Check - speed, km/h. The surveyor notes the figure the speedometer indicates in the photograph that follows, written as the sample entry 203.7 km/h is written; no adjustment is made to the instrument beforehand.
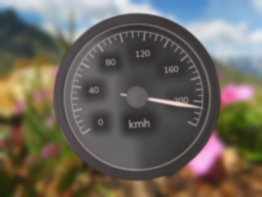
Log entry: 205 km/h
